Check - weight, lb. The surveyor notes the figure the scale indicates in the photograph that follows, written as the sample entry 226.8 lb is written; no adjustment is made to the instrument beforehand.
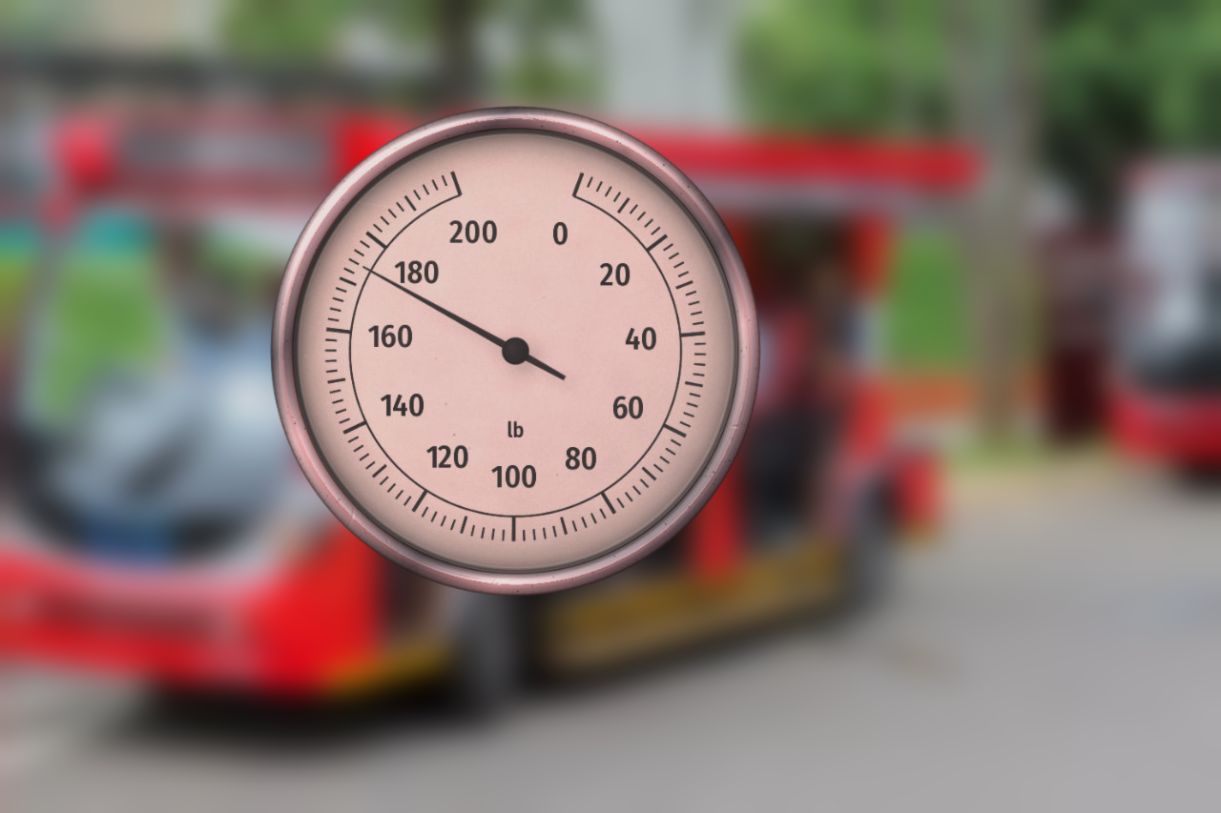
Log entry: 174 lb
